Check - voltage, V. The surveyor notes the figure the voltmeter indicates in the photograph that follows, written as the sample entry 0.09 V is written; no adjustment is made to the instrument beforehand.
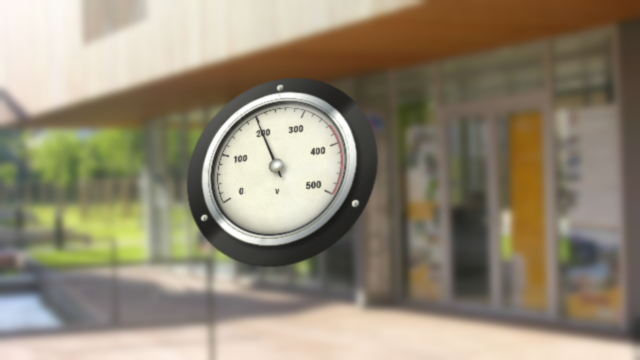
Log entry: 200 V
